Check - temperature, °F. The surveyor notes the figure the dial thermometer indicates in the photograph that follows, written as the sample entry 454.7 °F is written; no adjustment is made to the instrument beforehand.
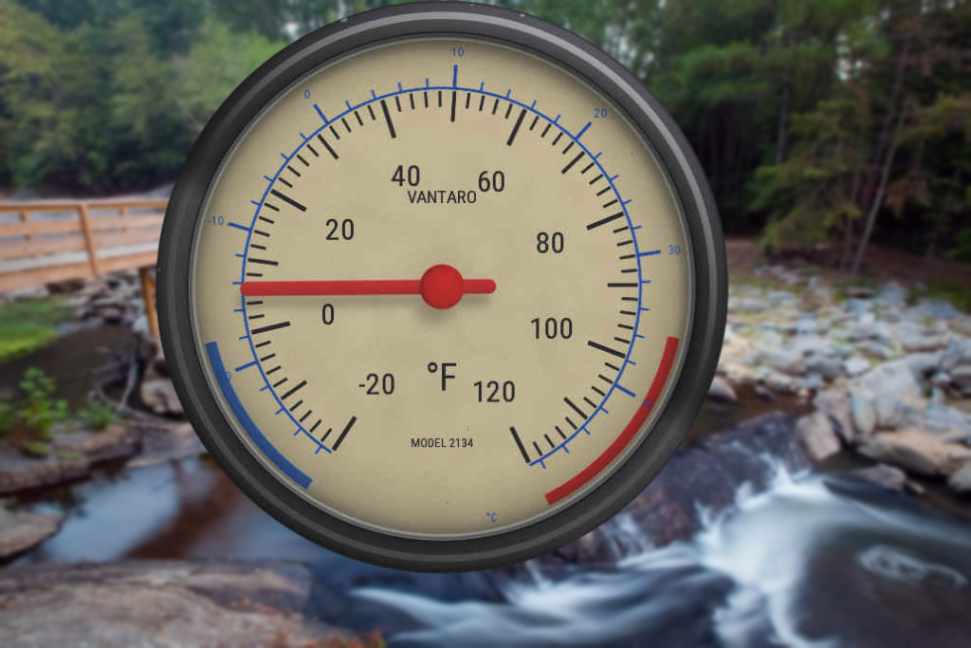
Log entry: 6 °F
